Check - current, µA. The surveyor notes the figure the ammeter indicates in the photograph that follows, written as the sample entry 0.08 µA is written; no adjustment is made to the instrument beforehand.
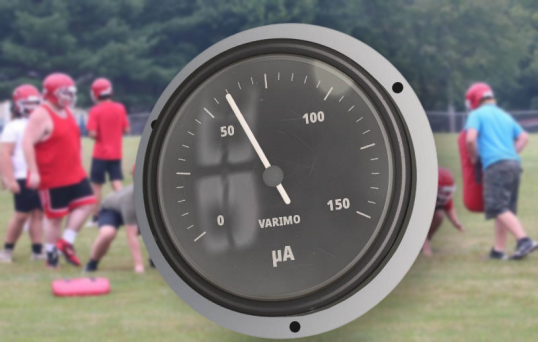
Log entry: 60 µA
